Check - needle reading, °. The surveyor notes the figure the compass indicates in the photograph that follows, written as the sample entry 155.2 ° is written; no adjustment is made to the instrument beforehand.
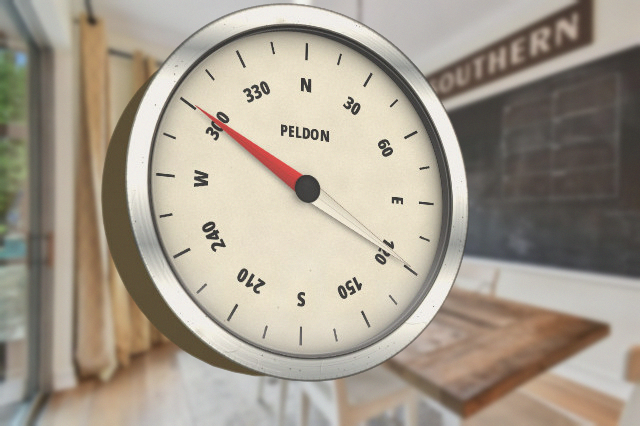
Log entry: 300 °
